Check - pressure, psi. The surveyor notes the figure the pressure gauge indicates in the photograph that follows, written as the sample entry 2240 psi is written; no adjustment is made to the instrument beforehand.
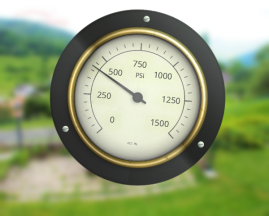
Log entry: 425 psi
